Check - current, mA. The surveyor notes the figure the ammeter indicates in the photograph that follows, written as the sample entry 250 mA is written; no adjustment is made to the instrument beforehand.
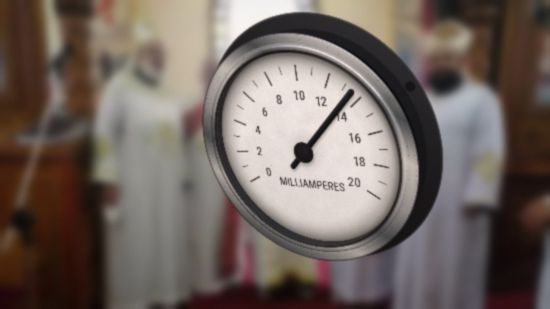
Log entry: 13.5 mA
